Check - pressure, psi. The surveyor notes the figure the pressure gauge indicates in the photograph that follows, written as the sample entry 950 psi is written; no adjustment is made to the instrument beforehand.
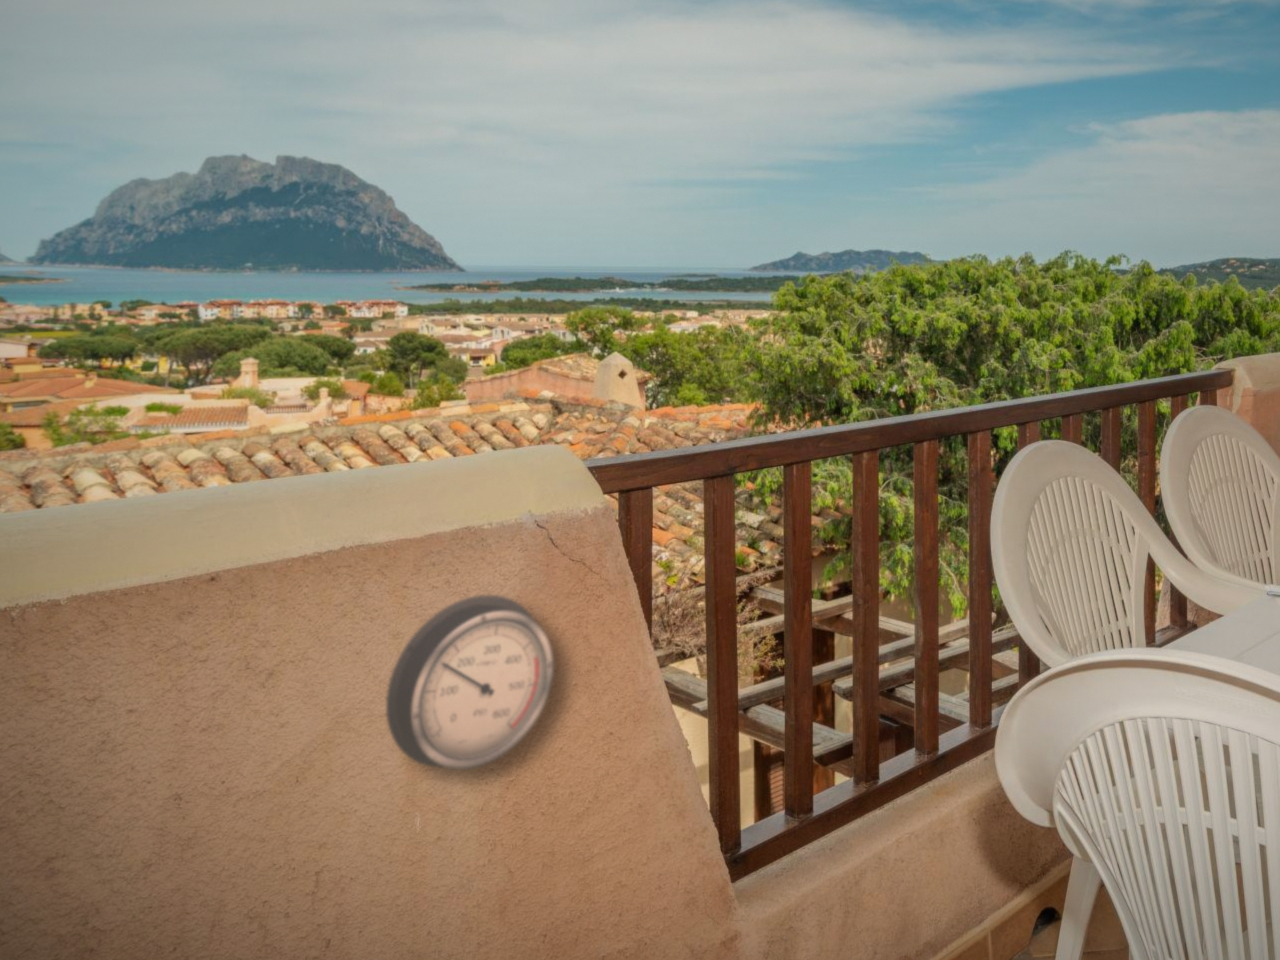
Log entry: 160 psi
